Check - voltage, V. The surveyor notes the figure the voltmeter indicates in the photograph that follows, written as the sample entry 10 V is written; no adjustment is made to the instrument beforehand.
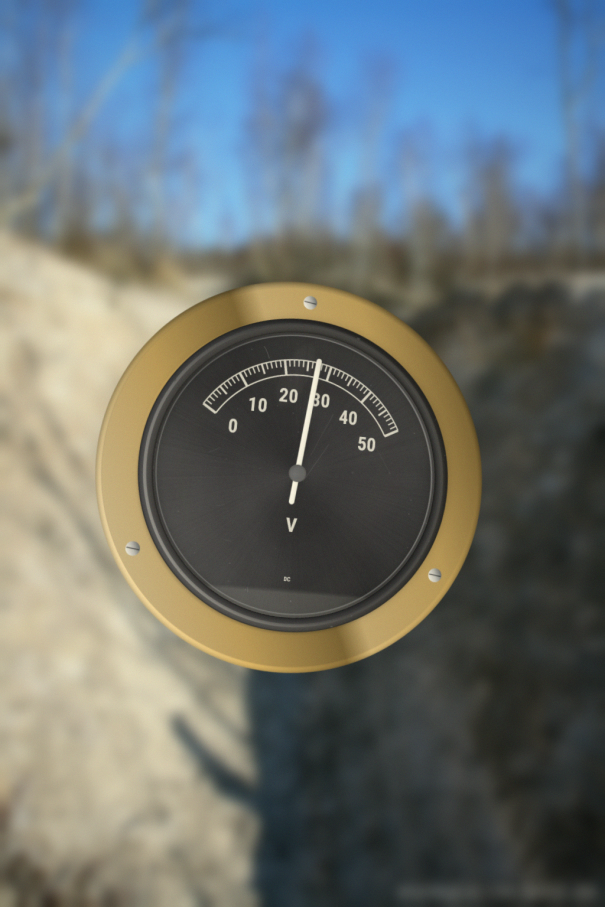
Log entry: 27 V
